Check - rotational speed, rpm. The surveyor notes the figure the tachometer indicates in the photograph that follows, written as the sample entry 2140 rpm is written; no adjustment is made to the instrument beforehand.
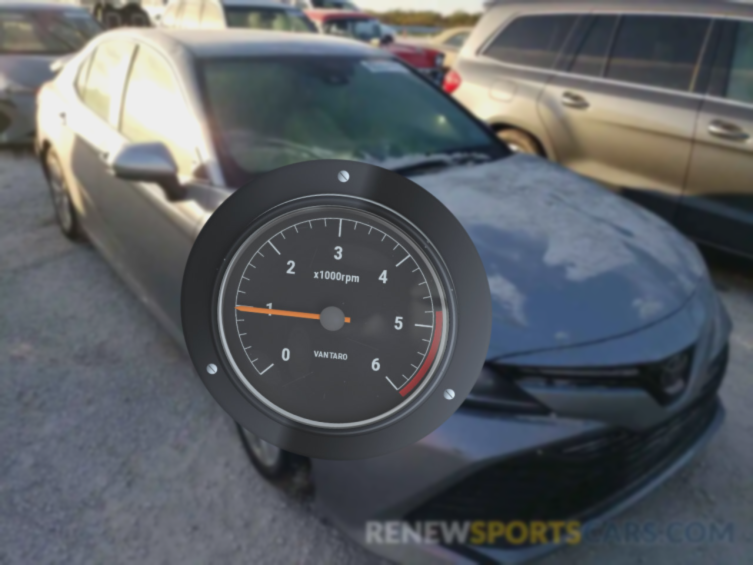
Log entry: 1000 rpm
